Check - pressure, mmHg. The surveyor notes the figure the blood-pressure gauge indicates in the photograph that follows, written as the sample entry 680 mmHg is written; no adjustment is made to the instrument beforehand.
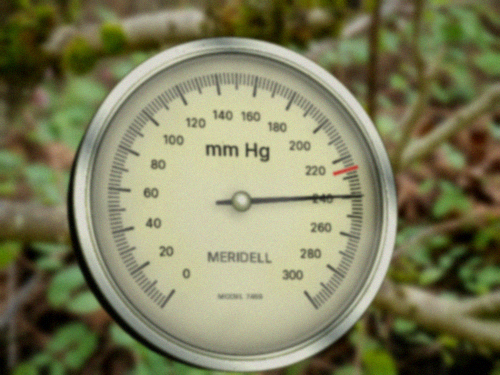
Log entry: 240 mmHg
